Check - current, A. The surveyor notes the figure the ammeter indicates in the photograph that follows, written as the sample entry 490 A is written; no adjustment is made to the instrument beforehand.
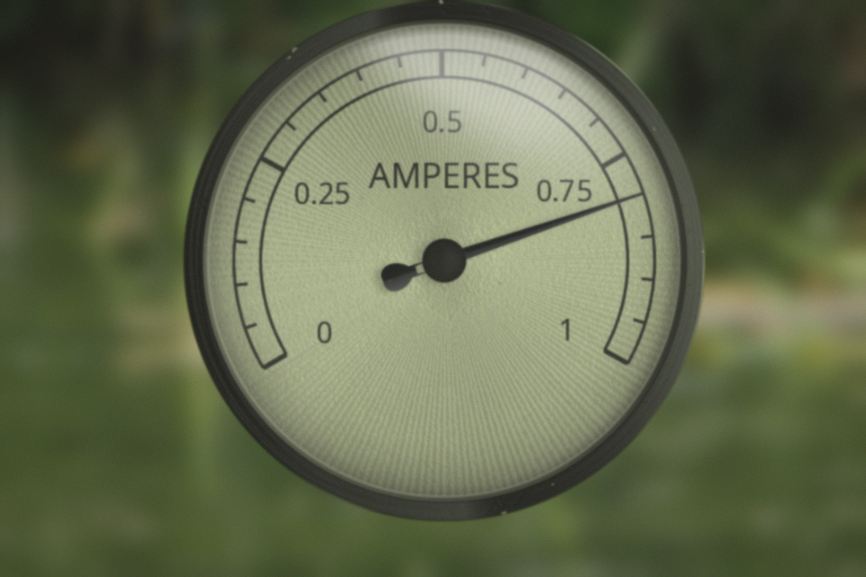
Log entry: 0.8 A
